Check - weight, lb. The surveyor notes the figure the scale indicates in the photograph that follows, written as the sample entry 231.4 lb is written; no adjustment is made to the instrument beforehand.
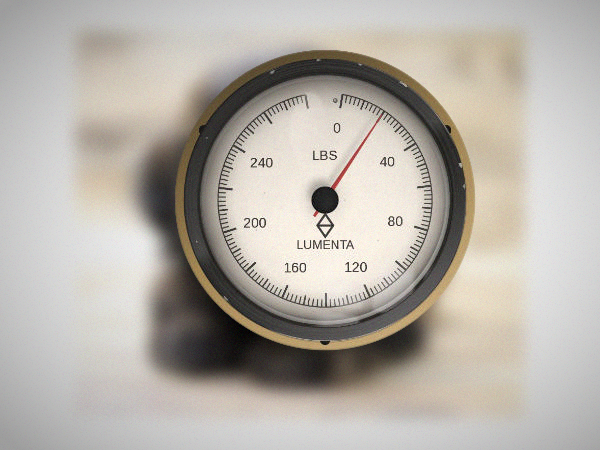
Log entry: 20 lb
